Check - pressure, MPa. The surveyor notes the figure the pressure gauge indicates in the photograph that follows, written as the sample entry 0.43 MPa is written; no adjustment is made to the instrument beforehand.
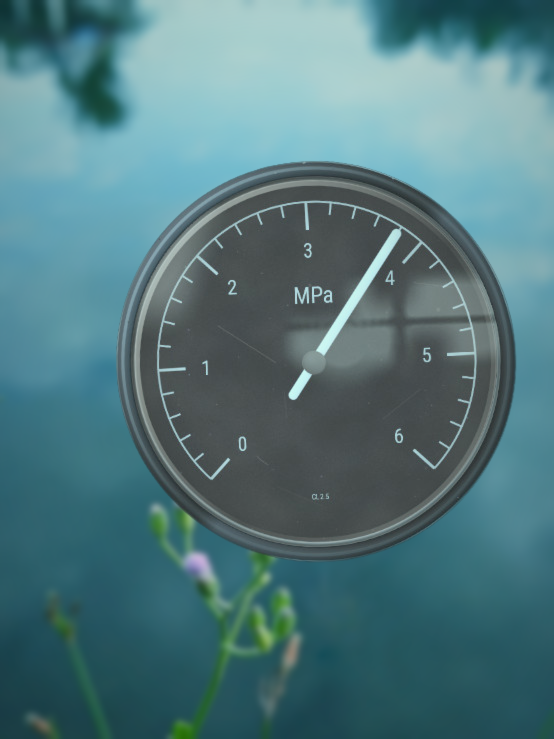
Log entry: 3.8 MPa
